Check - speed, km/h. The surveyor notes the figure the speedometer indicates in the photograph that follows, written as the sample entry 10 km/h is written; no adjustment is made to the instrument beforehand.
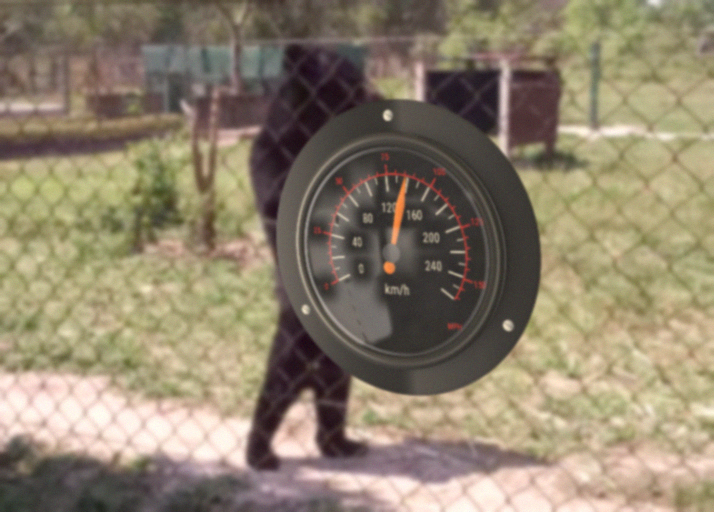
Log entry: 140 km/h
